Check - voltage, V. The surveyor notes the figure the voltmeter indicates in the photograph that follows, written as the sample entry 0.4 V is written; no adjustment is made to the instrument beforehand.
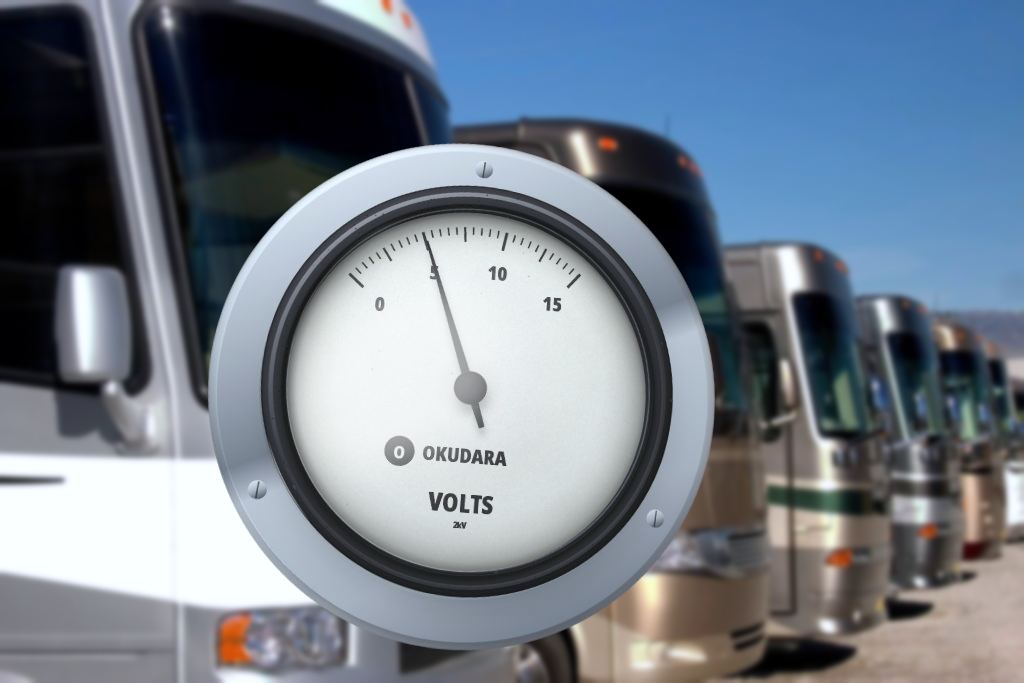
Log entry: 5 V
